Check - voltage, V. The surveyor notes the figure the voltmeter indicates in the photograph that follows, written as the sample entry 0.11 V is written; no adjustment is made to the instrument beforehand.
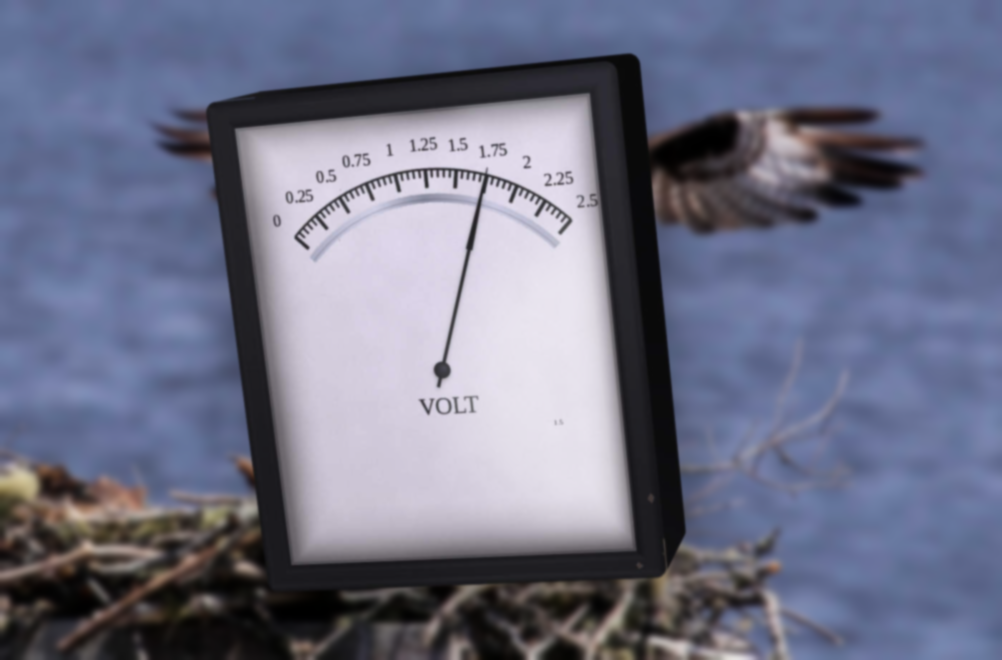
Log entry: 1.75 V
